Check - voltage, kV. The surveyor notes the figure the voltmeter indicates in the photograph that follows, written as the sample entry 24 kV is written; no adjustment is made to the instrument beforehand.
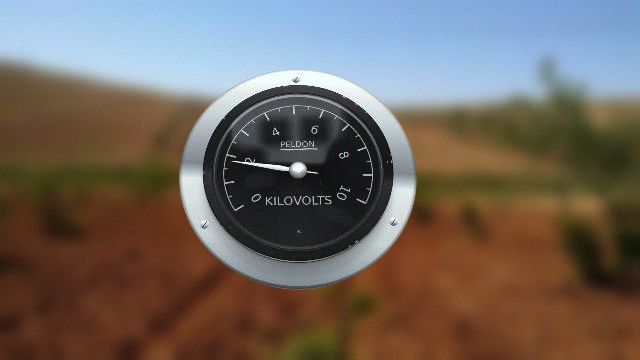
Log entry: 1.75 kV
